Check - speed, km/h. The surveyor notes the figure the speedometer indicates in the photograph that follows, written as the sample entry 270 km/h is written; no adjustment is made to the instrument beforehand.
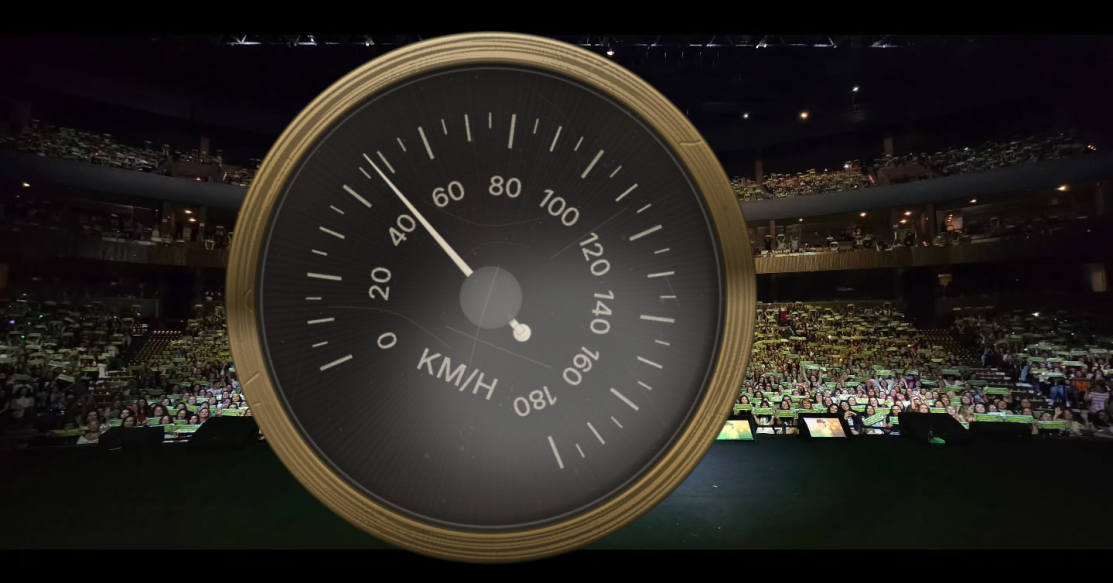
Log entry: 47.5 km/h
